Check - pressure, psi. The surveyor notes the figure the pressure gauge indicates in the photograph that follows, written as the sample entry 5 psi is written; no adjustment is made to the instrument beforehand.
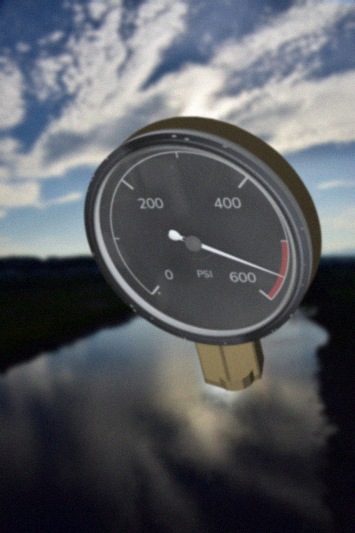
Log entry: 550 psi
